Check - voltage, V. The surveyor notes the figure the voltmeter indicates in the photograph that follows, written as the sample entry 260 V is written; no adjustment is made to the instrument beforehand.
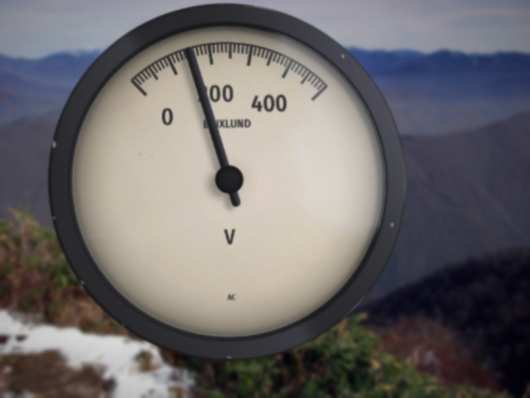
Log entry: 150 V
